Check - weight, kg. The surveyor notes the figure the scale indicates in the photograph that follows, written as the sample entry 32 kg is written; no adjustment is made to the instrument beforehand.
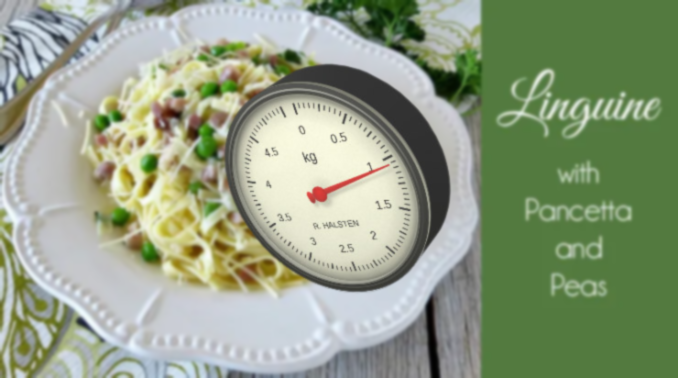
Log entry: 1.05 kg
